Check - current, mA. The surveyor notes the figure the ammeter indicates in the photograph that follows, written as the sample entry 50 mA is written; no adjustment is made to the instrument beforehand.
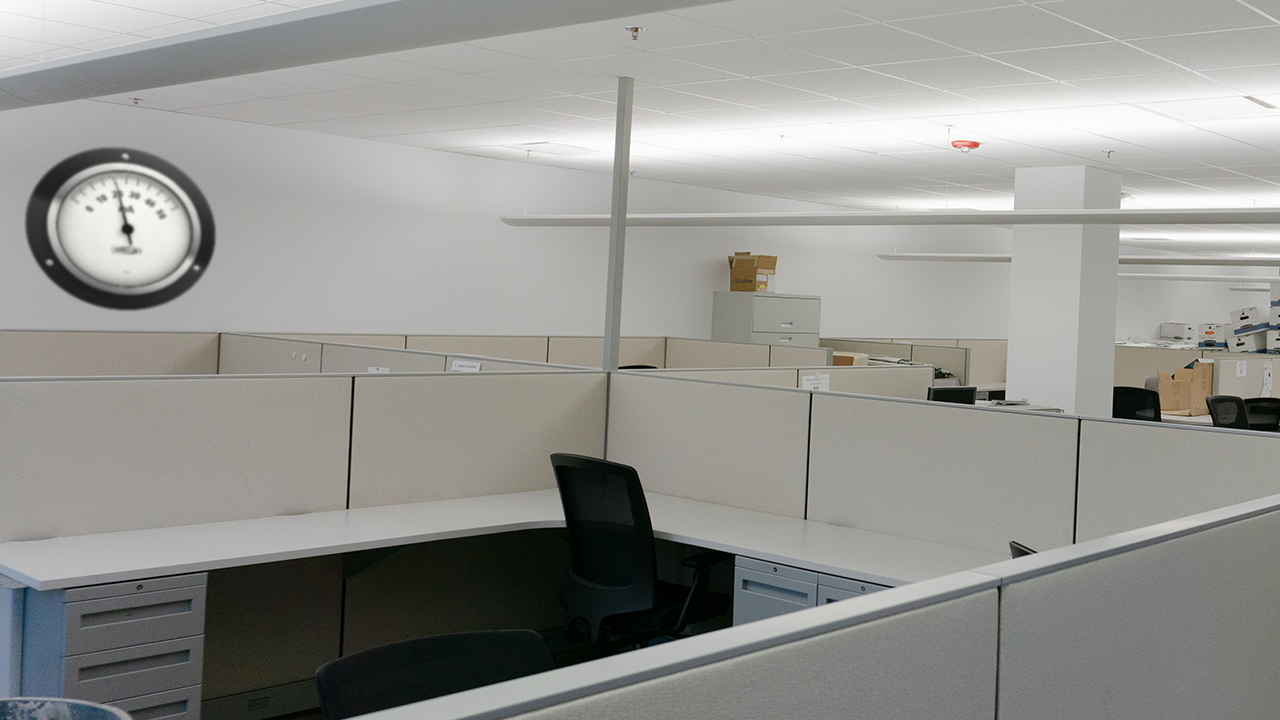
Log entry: 20 mA
